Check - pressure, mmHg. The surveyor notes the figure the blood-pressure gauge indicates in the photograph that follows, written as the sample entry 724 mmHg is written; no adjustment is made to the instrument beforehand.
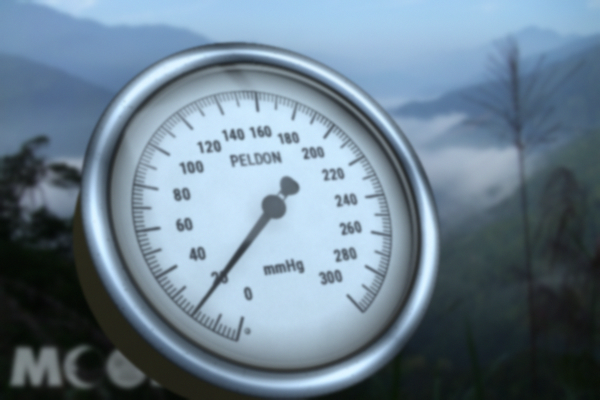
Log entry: 20 mmHg
